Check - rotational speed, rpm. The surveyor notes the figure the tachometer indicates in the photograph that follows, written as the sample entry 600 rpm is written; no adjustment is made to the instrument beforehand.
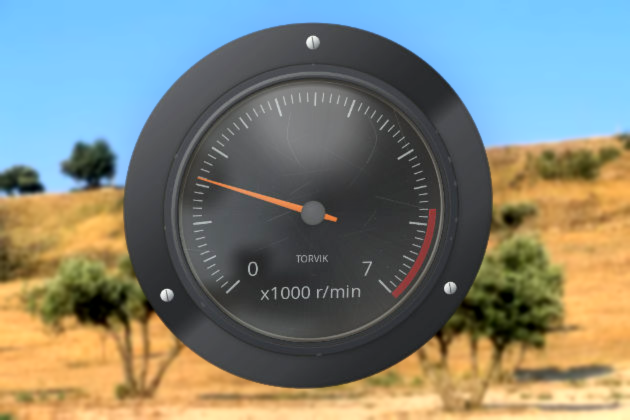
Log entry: 1600 rpm
